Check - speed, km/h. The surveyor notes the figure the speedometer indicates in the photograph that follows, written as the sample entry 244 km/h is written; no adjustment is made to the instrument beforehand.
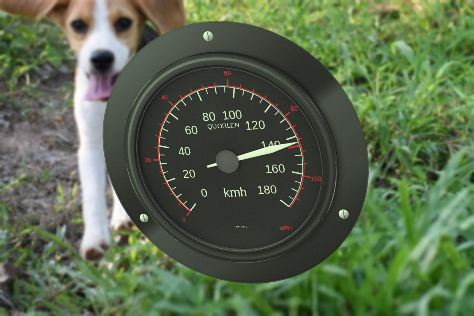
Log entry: 142.5 km/h
